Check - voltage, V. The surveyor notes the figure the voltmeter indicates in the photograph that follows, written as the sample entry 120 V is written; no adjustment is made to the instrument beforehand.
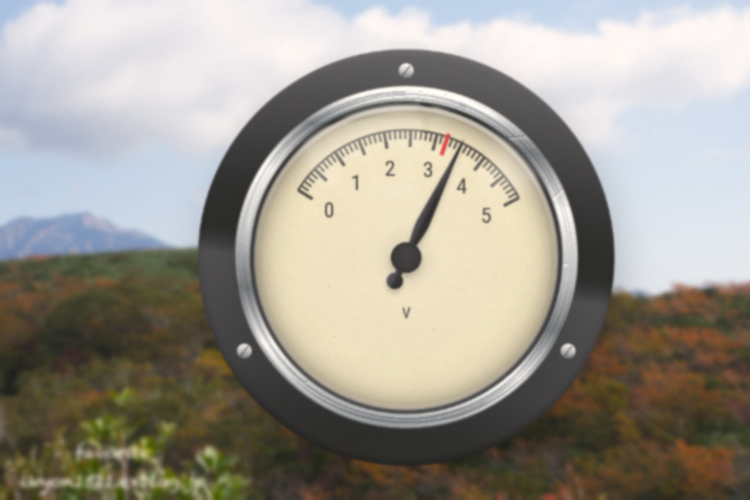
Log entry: 3.5 V
